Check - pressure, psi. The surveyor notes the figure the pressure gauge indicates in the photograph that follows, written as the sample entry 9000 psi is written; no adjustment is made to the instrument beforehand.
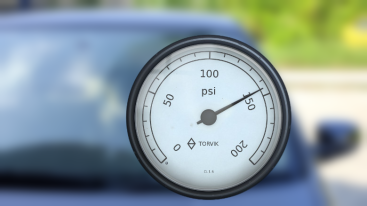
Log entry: 145 psi
